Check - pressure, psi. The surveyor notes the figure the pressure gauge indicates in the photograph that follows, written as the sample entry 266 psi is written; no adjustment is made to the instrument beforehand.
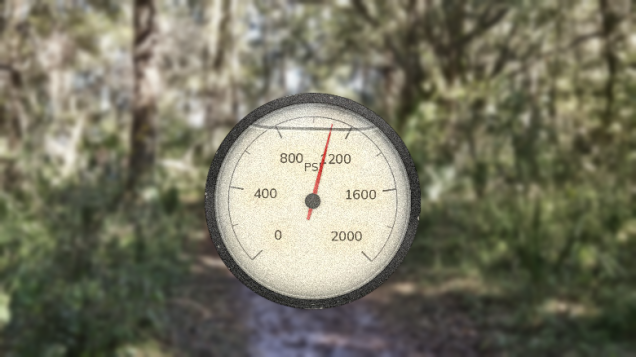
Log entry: 1100 psi
